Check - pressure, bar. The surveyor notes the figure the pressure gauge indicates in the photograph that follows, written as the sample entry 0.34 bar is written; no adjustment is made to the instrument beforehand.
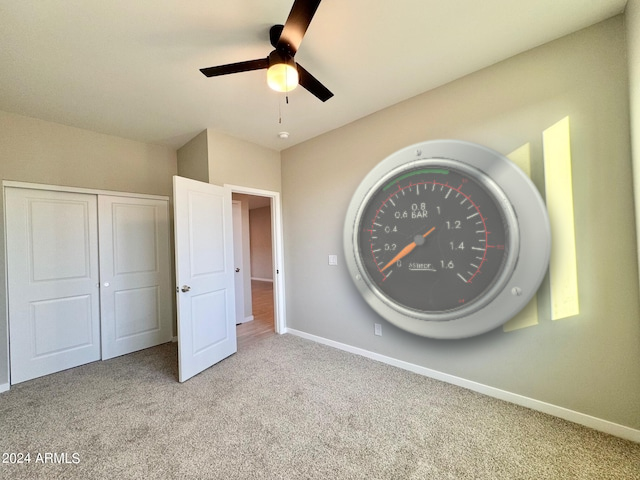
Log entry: 0.05 bar
